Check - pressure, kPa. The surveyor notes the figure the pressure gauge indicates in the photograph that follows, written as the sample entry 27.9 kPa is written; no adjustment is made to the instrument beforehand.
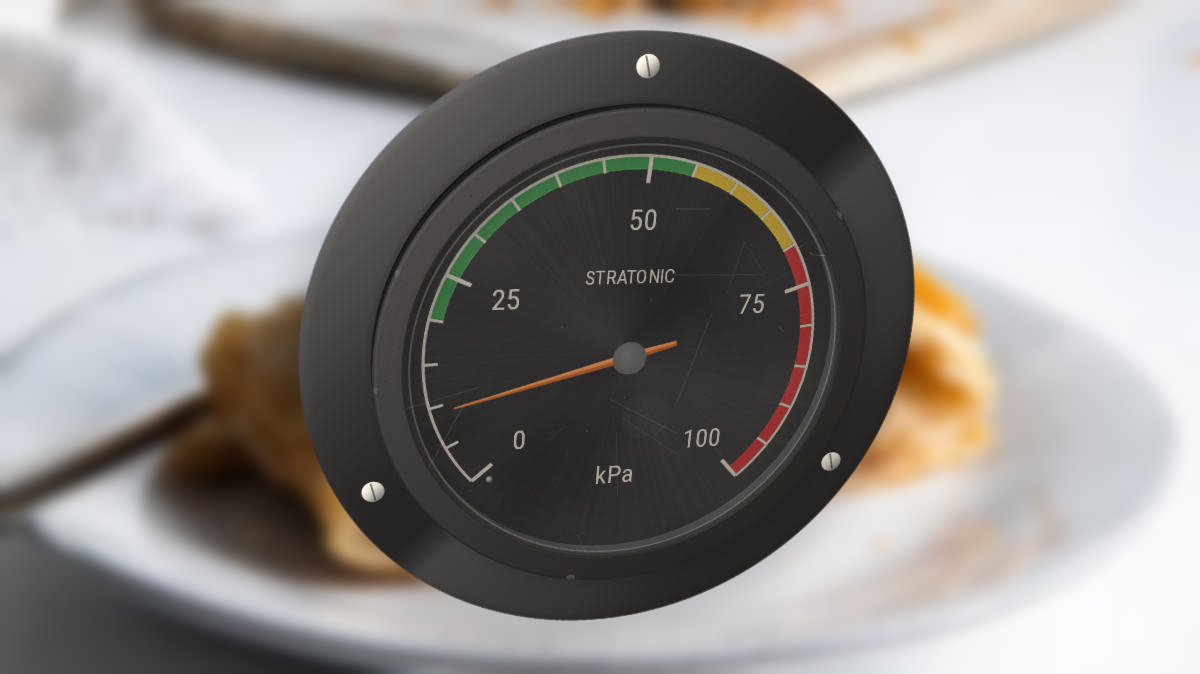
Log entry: 10 kPa
